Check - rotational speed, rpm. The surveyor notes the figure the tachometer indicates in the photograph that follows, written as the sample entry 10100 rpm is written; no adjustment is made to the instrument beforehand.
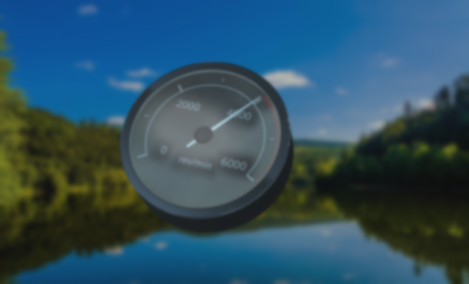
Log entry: 4000 rpm
